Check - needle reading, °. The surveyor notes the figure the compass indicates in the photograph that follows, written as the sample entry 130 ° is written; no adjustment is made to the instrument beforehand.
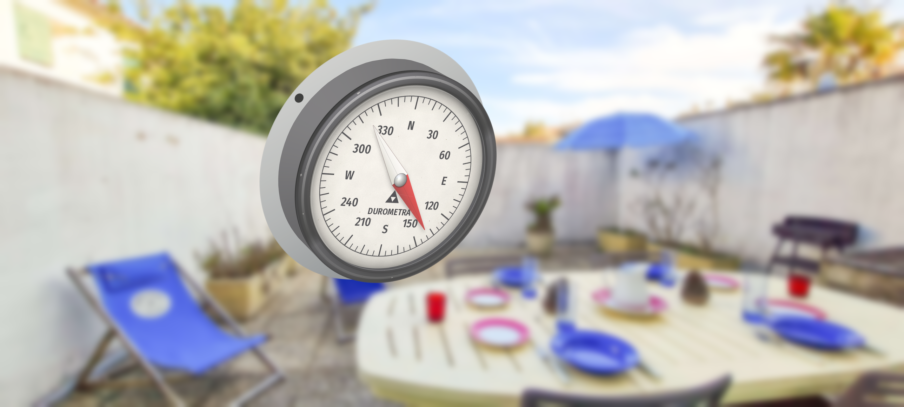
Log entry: 140 °
